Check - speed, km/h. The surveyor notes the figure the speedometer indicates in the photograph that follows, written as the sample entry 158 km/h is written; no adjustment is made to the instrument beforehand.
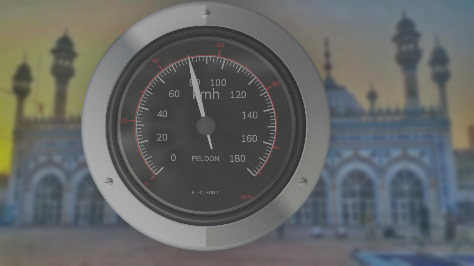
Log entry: 80 km/h
